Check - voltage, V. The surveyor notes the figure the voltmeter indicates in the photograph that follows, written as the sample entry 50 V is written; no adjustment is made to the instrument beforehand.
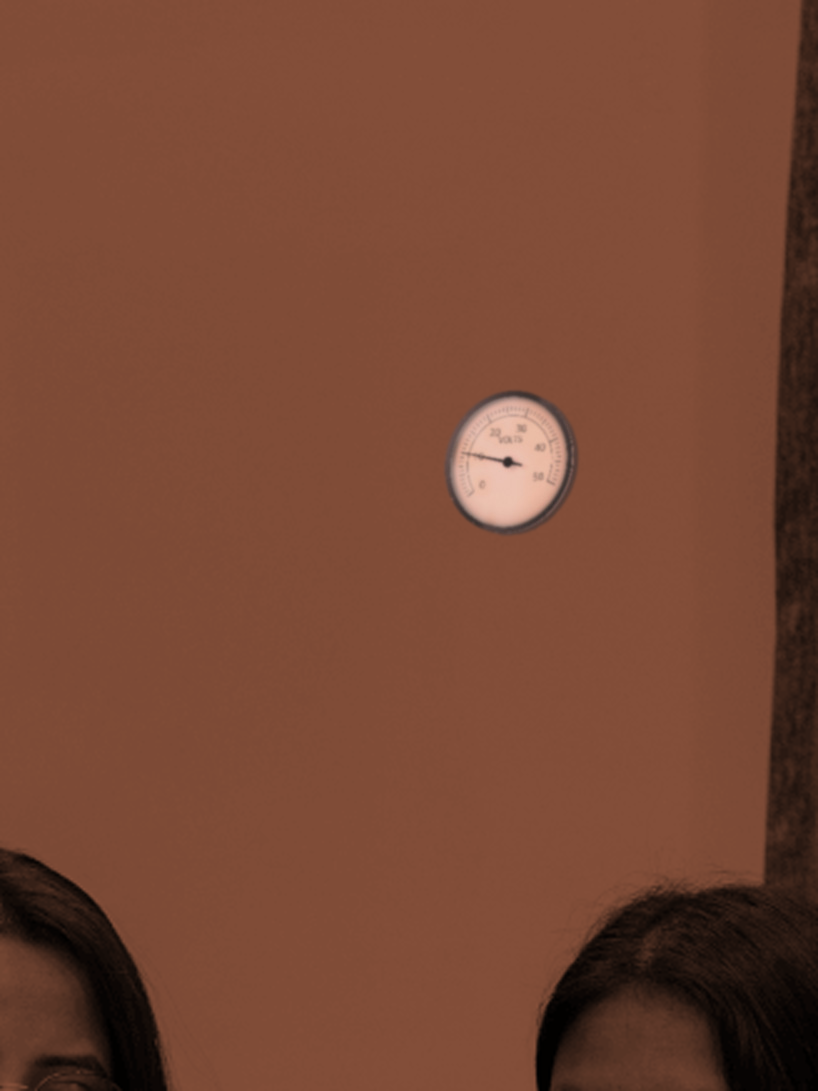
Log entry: 10 V
